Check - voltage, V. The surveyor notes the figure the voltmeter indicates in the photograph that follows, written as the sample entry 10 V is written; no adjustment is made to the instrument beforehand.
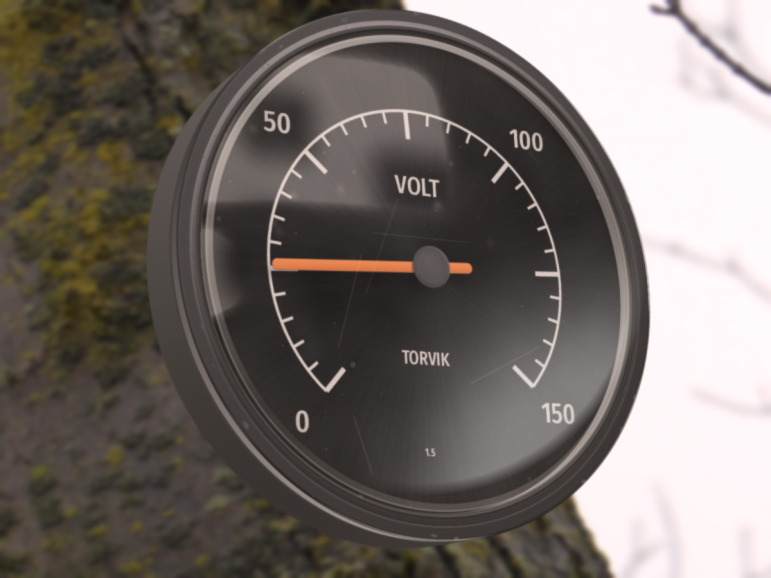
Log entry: 25 V
